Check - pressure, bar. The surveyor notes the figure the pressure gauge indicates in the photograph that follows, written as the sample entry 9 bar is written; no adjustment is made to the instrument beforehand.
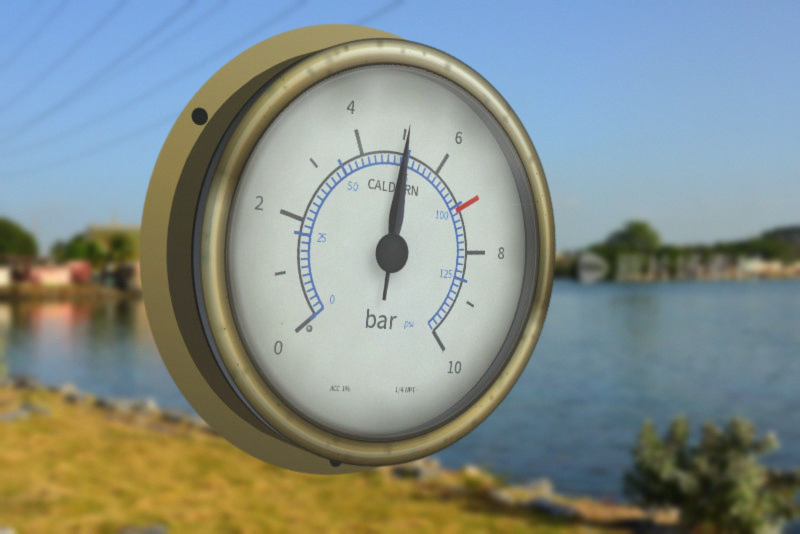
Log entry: 5 bar
